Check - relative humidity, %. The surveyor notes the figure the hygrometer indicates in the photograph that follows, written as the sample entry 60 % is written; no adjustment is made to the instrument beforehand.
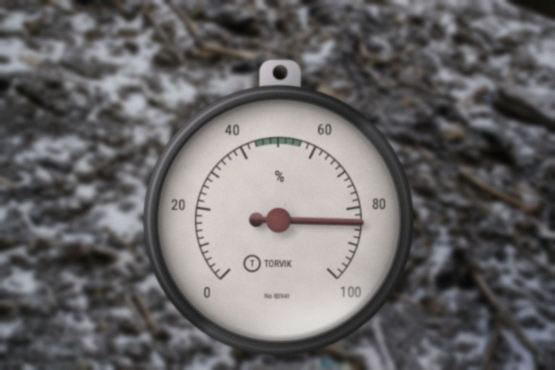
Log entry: 84 %
